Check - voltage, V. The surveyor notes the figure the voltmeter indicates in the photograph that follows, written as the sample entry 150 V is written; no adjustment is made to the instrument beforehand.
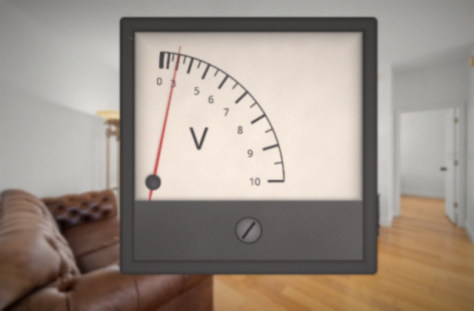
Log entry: 3 V
